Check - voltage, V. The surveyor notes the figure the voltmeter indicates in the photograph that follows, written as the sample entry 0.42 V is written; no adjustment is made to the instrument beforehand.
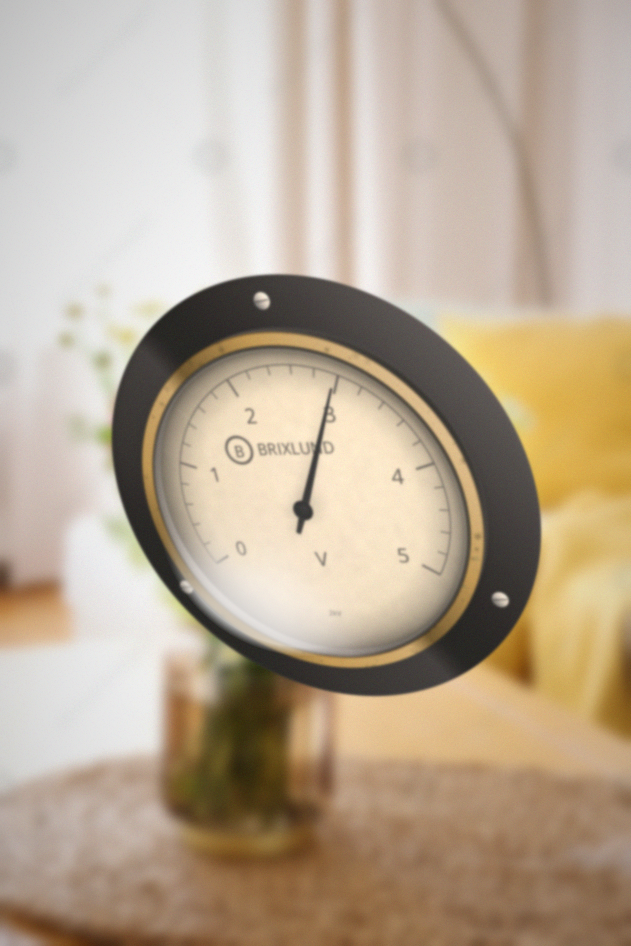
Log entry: 3 V
